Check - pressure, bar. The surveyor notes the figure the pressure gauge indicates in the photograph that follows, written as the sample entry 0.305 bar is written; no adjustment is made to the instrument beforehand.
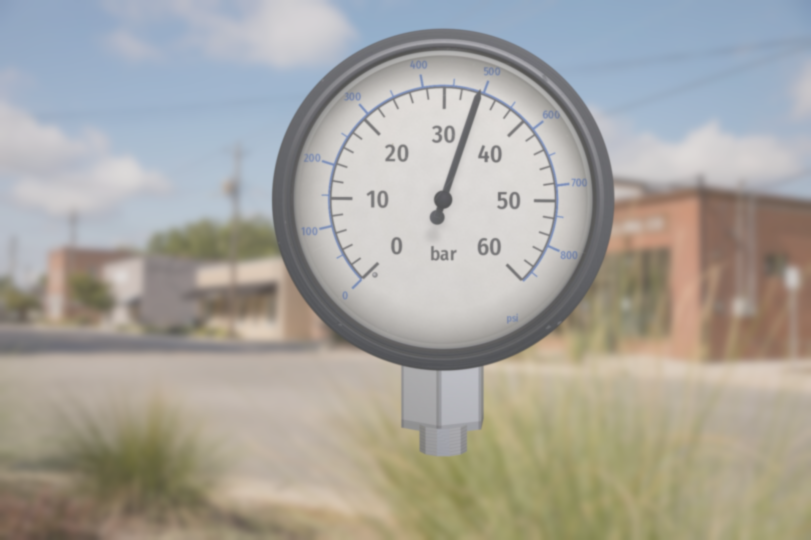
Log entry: 34 bar
